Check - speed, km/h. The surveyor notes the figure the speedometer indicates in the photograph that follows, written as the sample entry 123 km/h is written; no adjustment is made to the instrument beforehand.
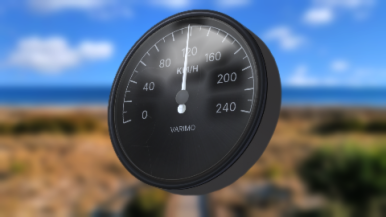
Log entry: 120 km/h
